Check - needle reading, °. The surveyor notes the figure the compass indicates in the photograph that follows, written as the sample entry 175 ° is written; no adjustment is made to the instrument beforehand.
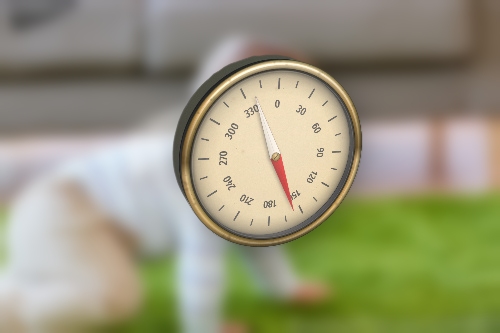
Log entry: 157.5 °
